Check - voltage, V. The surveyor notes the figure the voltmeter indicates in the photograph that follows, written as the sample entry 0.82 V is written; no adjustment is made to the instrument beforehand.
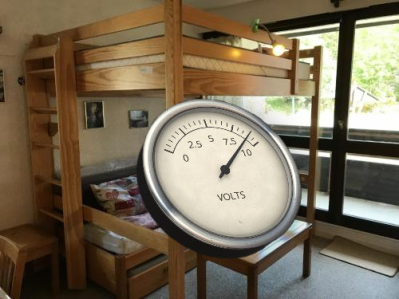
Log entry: 9 V
